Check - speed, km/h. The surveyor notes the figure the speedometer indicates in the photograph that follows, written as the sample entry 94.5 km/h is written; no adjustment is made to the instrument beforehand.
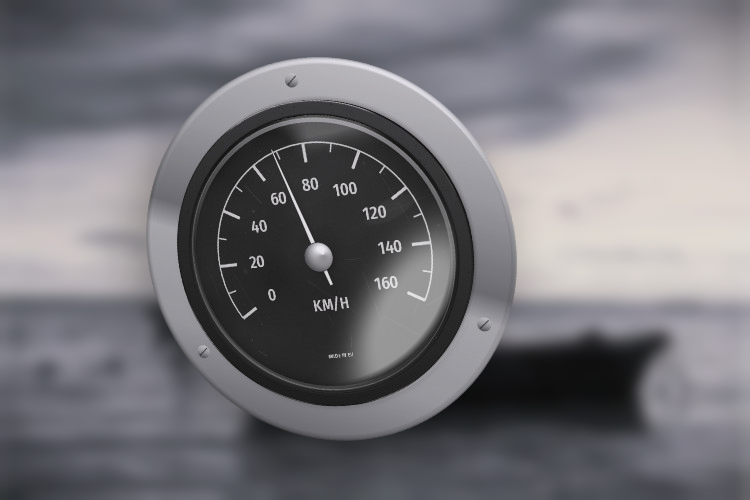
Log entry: 70 km/h
